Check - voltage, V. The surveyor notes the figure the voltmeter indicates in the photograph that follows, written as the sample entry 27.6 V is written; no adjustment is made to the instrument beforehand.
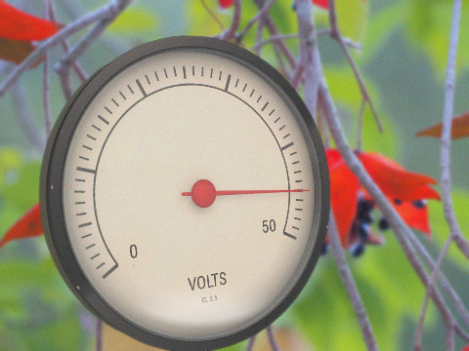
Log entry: 45 V
